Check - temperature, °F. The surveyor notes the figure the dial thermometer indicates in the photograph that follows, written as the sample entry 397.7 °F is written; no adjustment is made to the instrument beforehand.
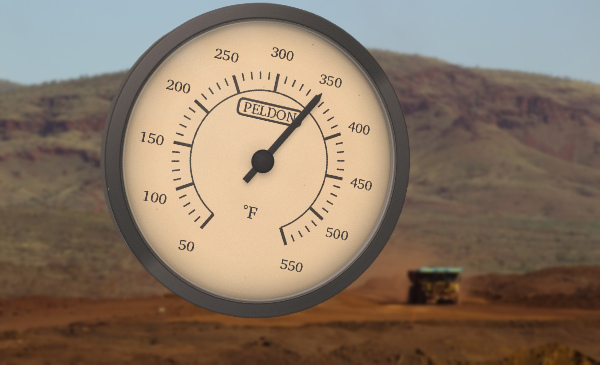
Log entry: 350 °F
